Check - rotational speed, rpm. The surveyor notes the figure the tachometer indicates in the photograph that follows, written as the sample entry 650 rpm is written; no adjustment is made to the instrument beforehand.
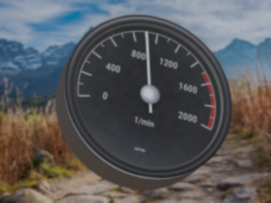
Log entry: 900 rpm
